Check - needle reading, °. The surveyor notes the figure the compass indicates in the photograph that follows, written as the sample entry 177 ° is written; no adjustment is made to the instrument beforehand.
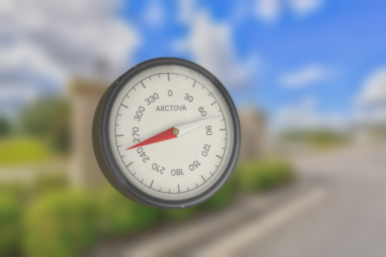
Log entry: 255 °
